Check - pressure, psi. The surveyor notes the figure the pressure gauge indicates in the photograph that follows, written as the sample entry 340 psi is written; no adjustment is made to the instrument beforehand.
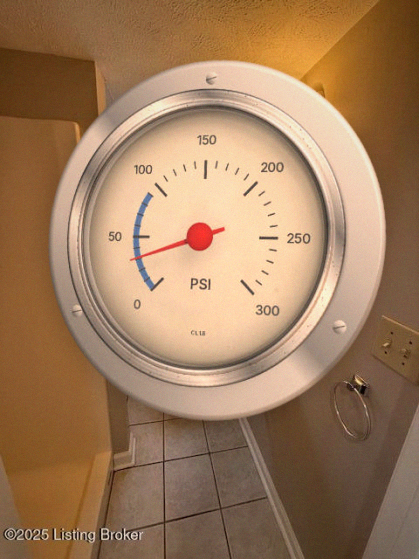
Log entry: 30 psi
